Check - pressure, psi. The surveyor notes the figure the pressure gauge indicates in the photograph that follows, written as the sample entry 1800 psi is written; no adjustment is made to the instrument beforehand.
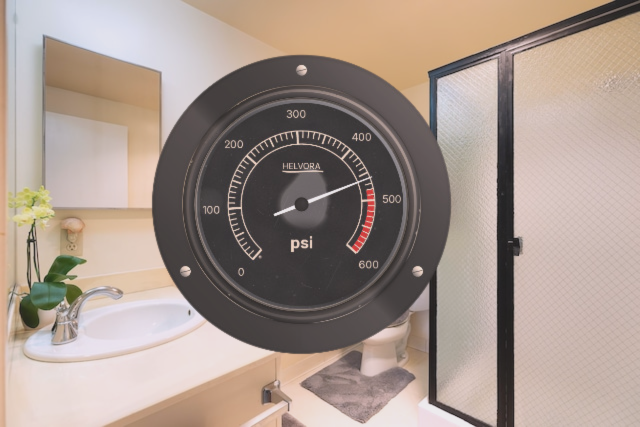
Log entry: 460 psi
